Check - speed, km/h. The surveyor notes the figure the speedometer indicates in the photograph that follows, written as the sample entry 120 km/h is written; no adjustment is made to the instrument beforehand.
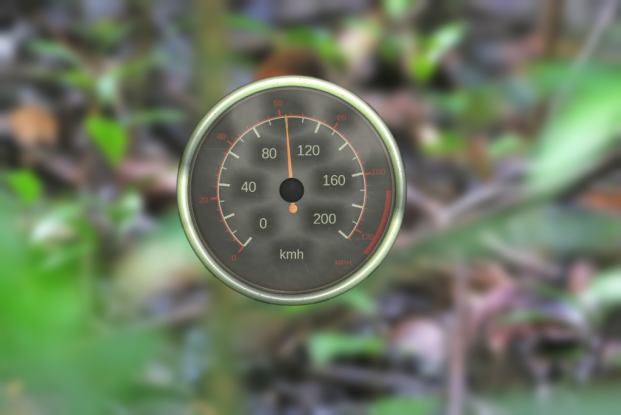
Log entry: 100 km/h
